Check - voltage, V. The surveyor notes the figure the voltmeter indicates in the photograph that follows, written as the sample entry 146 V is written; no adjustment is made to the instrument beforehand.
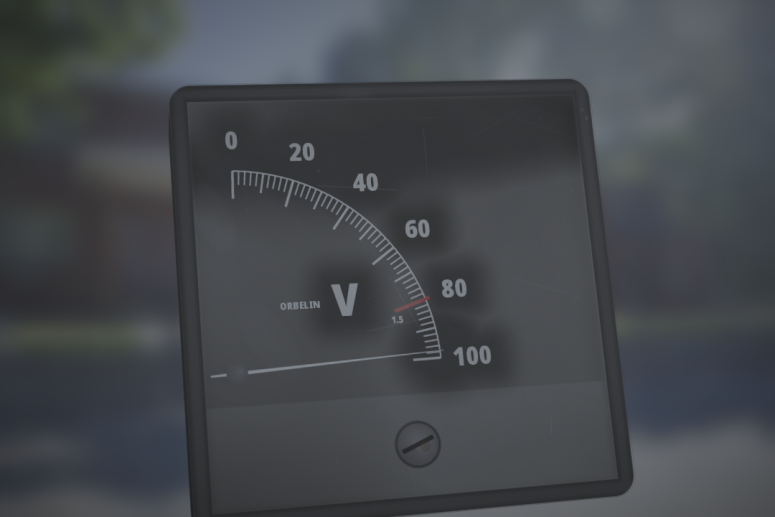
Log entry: 98 V
